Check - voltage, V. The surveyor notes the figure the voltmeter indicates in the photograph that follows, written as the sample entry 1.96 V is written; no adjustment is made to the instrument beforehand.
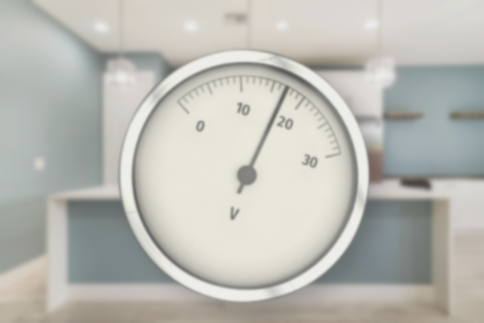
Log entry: 17 V
